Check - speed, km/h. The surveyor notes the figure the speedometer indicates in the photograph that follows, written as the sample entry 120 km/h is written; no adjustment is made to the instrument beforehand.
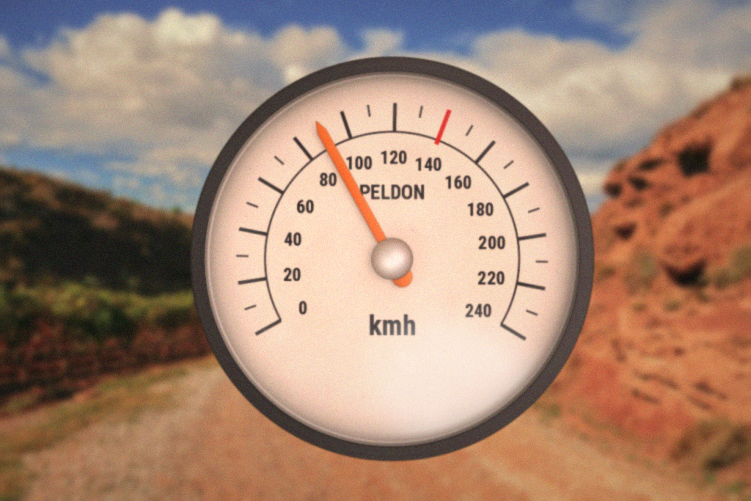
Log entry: 90 km/h
